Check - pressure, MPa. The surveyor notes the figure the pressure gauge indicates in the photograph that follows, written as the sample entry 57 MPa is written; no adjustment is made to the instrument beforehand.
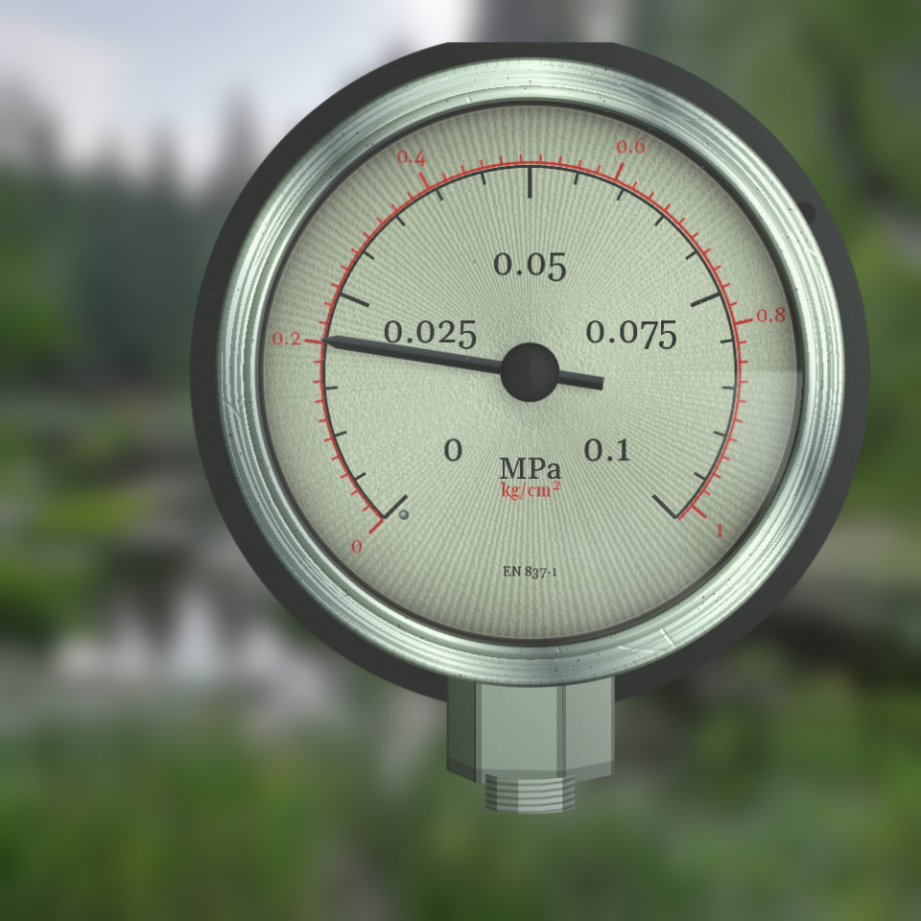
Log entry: 0.02 MPa
